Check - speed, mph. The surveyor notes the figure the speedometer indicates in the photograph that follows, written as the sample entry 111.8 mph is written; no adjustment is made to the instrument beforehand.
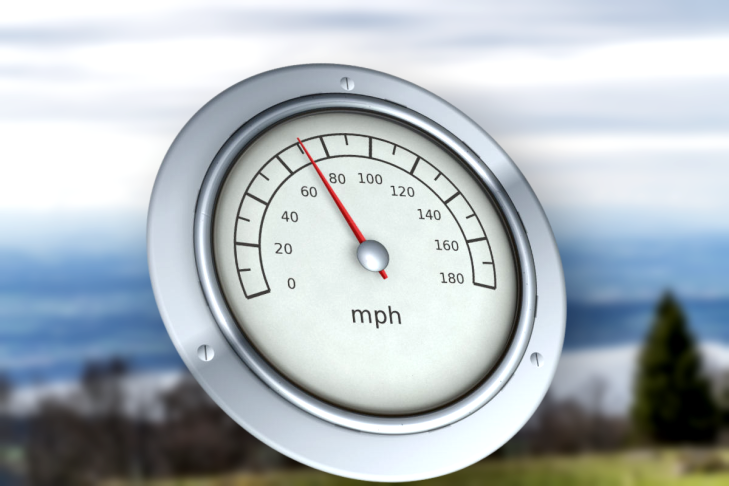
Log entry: 70 mph
